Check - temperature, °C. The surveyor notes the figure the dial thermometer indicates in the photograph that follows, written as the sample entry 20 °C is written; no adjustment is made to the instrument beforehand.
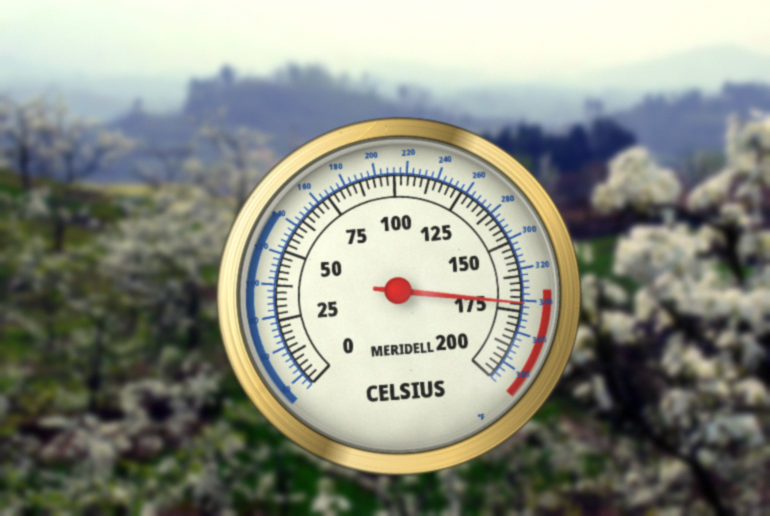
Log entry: 172.5 °C
